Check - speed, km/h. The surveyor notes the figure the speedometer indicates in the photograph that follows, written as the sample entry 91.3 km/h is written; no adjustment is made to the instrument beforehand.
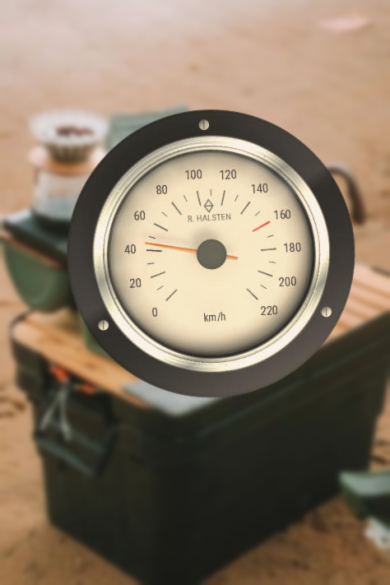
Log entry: 45 km/h
